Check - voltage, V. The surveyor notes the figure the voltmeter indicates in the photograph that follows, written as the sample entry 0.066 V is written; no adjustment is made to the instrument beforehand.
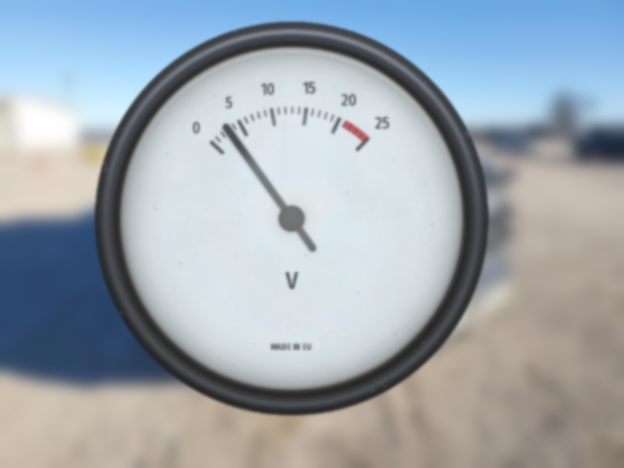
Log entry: 3 V
